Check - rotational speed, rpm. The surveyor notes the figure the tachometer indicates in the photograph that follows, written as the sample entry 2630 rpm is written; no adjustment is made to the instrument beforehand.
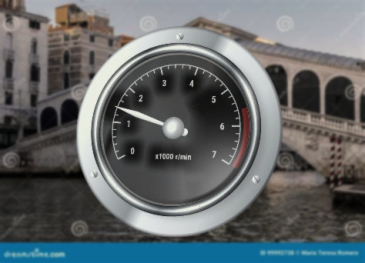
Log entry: 1400 rpm
